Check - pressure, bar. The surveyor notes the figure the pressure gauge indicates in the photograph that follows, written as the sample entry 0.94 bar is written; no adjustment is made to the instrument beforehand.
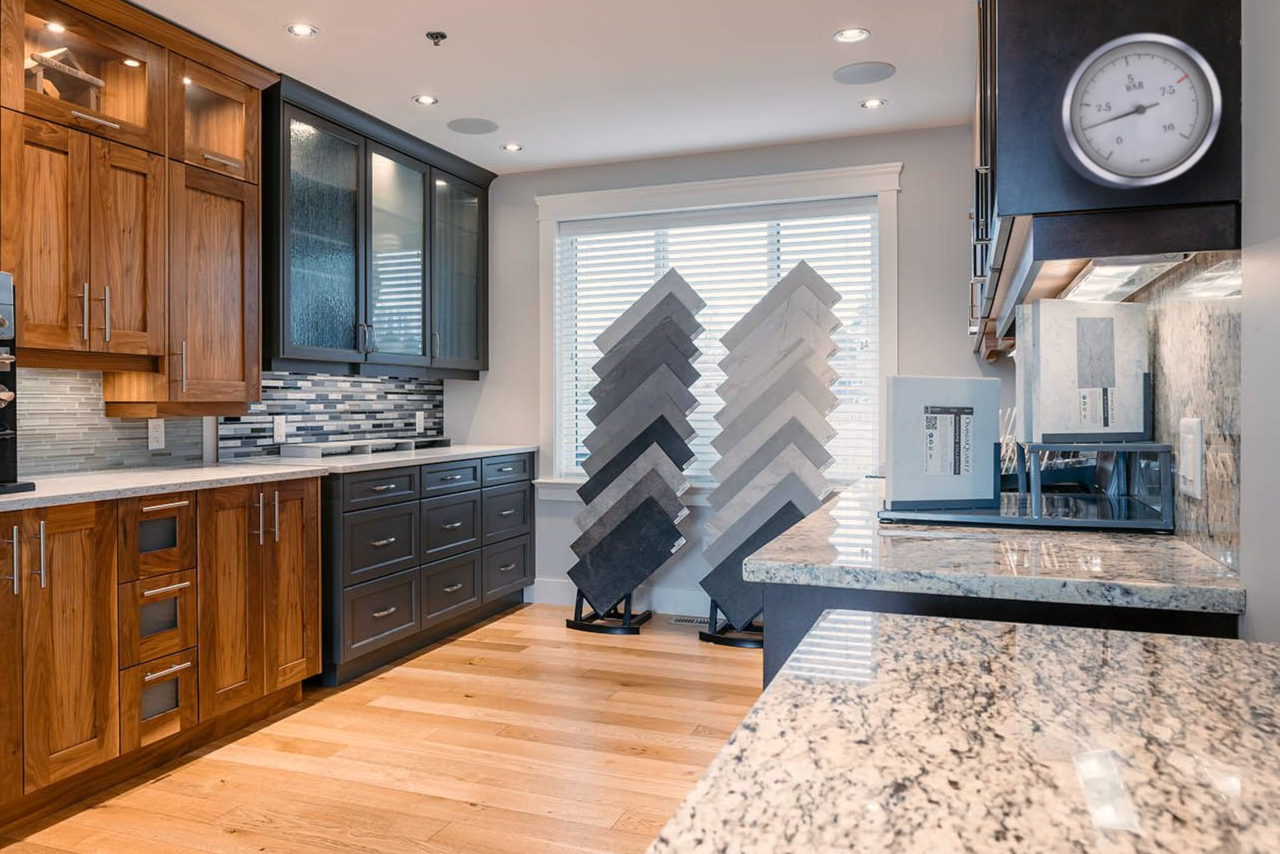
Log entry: 1.5 bar
